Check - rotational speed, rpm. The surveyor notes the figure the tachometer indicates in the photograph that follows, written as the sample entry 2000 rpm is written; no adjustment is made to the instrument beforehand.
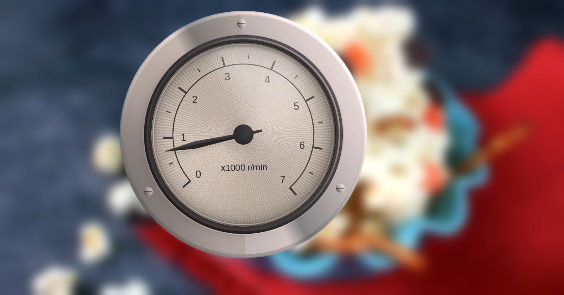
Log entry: 750 rpm
